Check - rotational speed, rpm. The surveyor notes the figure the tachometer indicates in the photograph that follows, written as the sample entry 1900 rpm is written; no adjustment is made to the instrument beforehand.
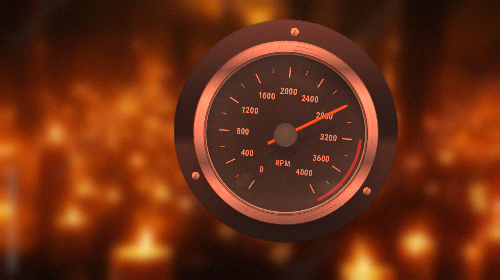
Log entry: 2800 rpm
